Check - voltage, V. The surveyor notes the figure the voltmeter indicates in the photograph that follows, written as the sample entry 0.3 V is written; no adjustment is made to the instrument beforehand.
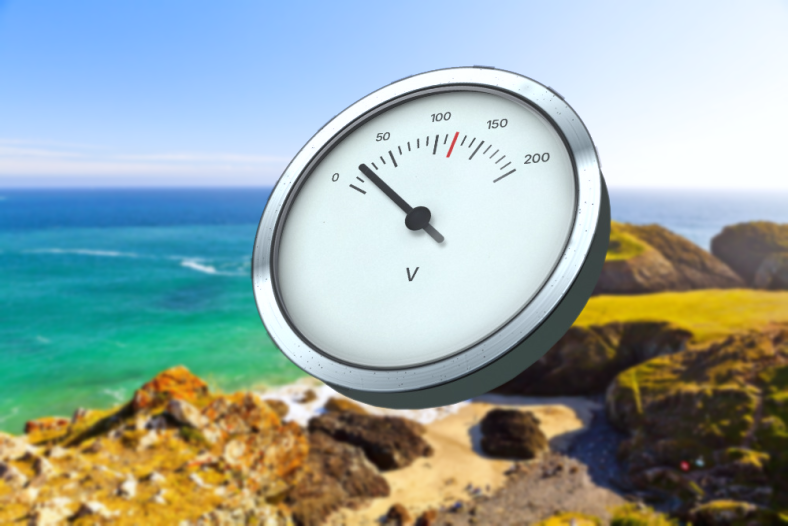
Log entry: 20 V
